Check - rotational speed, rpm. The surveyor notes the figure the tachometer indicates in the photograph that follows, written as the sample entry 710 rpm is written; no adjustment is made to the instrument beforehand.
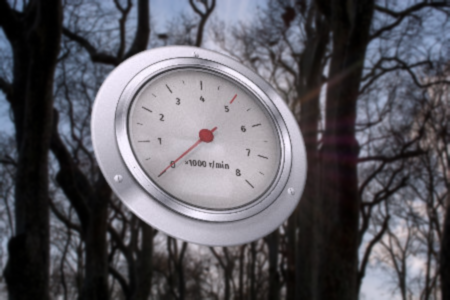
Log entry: 0 rpm
